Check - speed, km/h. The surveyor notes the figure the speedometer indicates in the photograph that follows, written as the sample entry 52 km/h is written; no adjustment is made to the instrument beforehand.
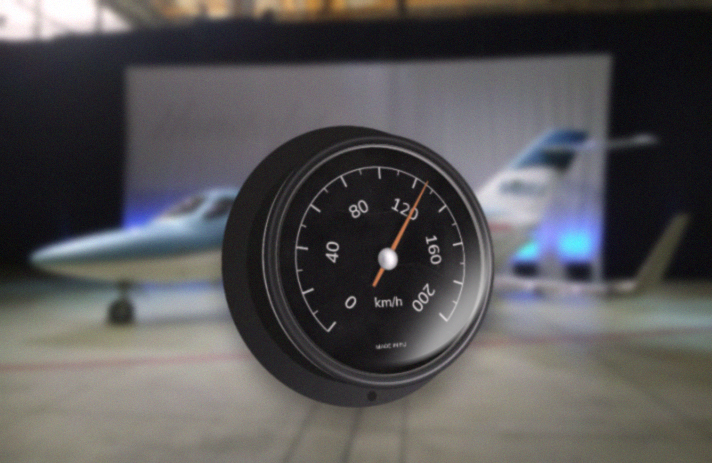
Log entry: 125 km/h
